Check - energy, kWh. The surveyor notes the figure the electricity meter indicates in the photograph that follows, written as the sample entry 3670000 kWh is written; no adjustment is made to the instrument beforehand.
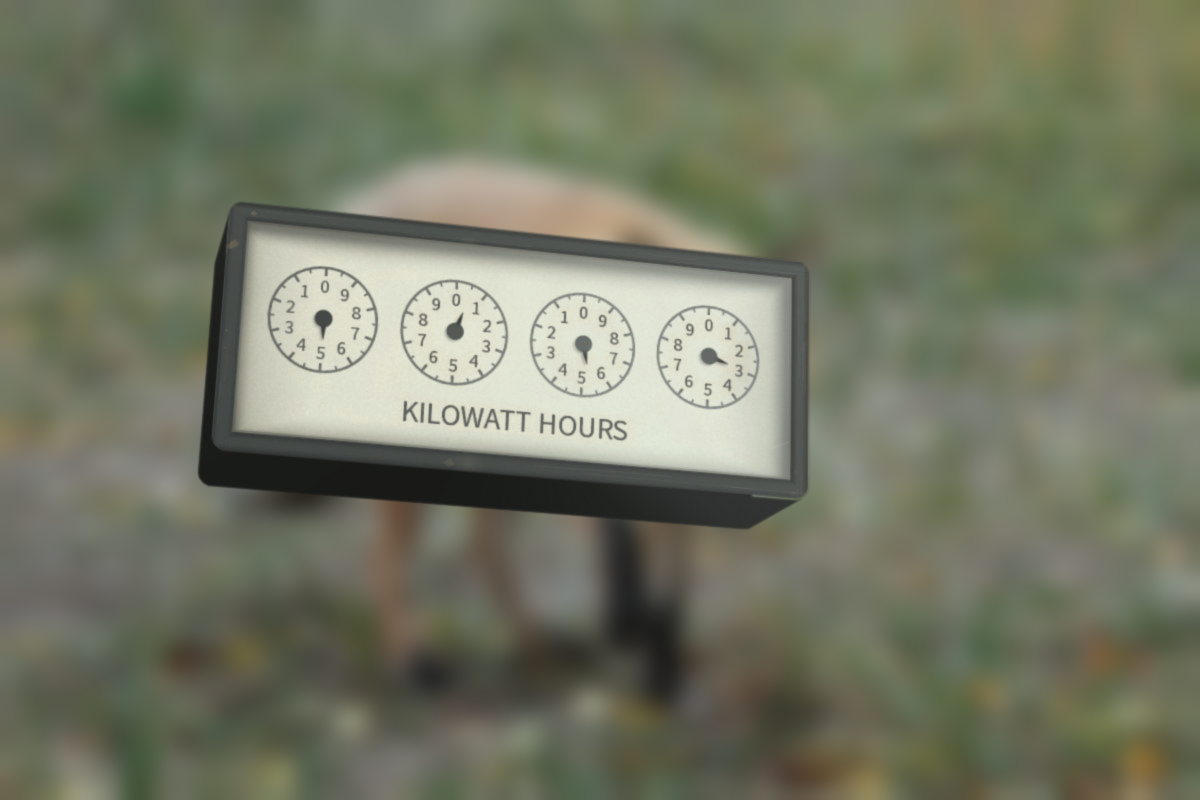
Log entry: 5053 kWh
